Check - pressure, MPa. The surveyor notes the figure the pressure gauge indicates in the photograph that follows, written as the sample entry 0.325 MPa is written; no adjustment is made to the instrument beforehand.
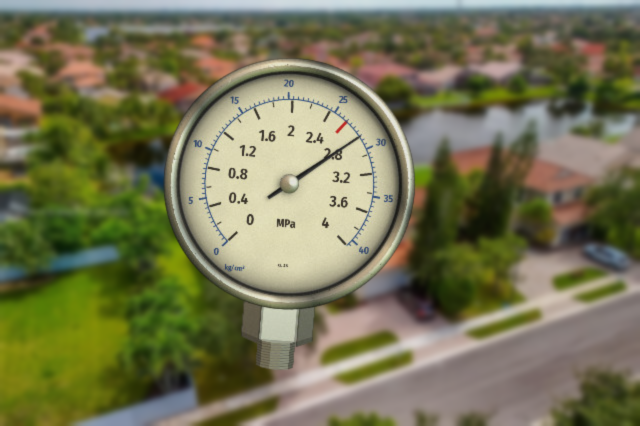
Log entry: 2.8 MPa
